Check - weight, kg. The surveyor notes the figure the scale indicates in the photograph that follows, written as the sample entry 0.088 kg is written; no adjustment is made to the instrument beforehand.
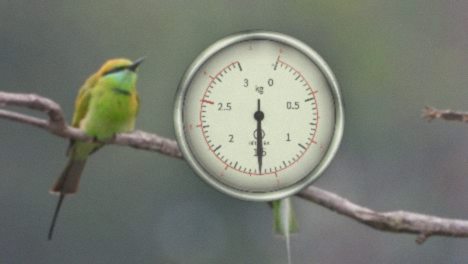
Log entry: 1.5 kg
